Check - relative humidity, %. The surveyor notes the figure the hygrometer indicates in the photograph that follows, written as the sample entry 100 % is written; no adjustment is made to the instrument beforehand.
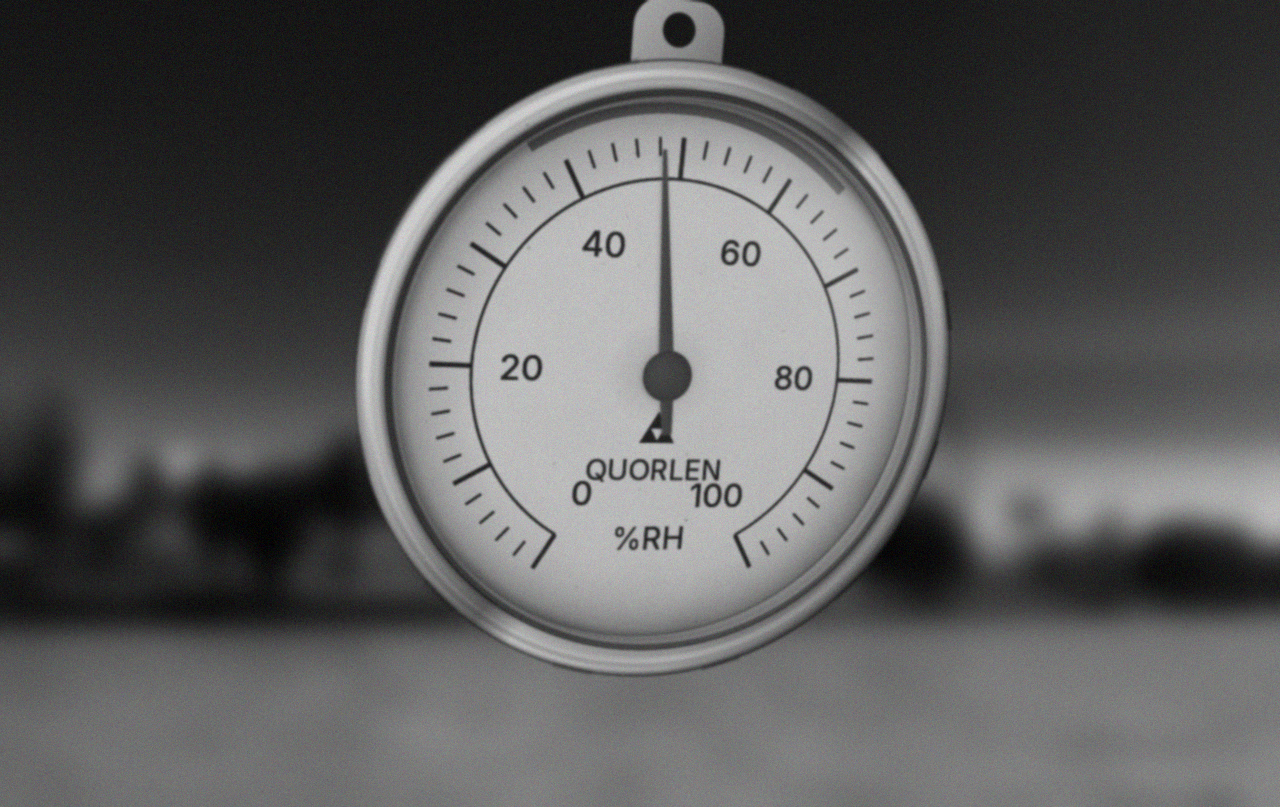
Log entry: 48 %
